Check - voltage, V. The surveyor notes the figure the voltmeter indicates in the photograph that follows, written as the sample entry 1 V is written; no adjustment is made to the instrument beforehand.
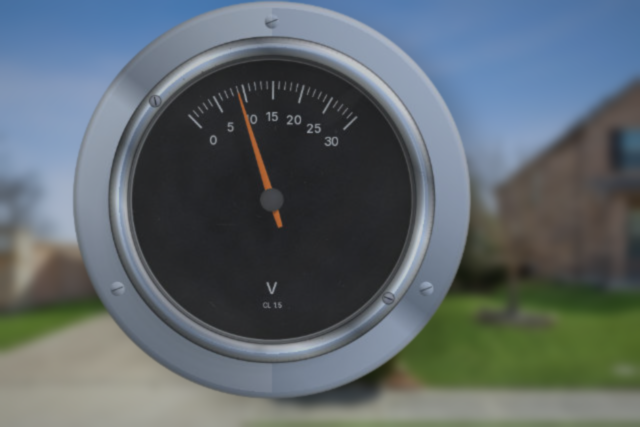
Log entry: 9 V
